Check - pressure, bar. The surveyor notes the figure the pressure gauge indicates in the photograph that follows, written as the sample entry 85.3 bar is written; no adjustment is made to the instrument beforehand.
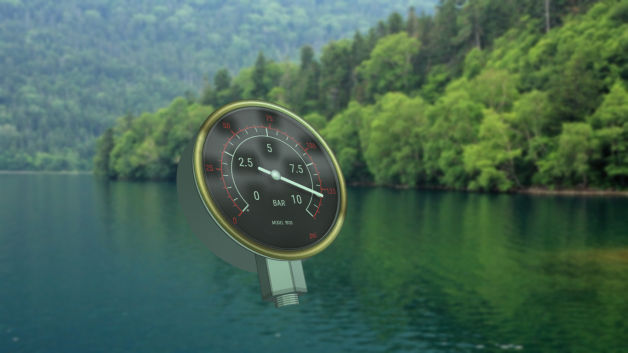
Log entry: 9 bar
